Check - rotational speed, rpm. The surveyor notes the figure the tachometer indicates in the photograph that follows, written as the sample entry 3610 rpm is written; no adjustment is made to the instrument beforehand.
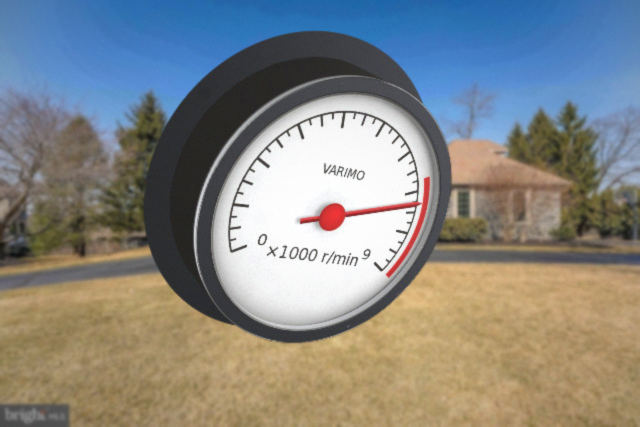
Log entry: 7250 rpm
